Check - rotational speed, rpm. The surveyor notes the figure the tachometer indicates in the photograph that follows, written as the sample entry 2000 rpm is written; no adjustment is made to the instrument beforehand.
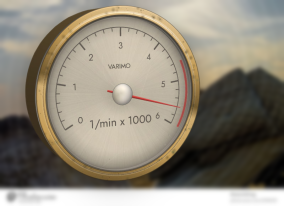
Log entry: 5600 rpm
